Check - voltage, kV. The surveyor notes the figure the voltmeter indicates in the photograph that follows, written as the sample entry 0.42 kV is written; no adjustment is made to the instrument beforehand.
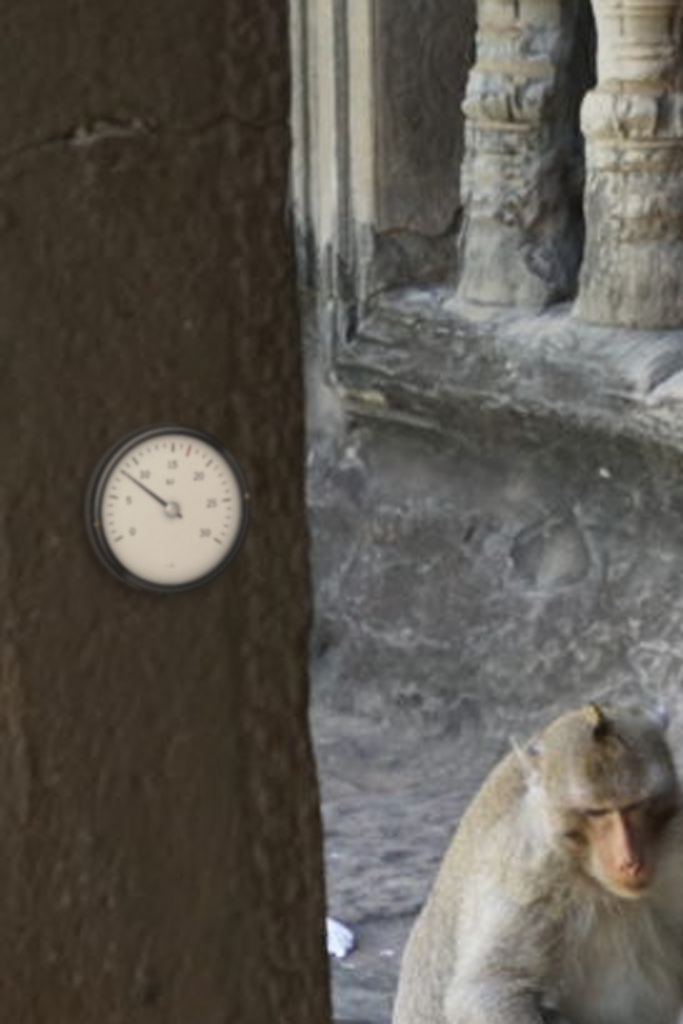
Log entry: 8 kV
